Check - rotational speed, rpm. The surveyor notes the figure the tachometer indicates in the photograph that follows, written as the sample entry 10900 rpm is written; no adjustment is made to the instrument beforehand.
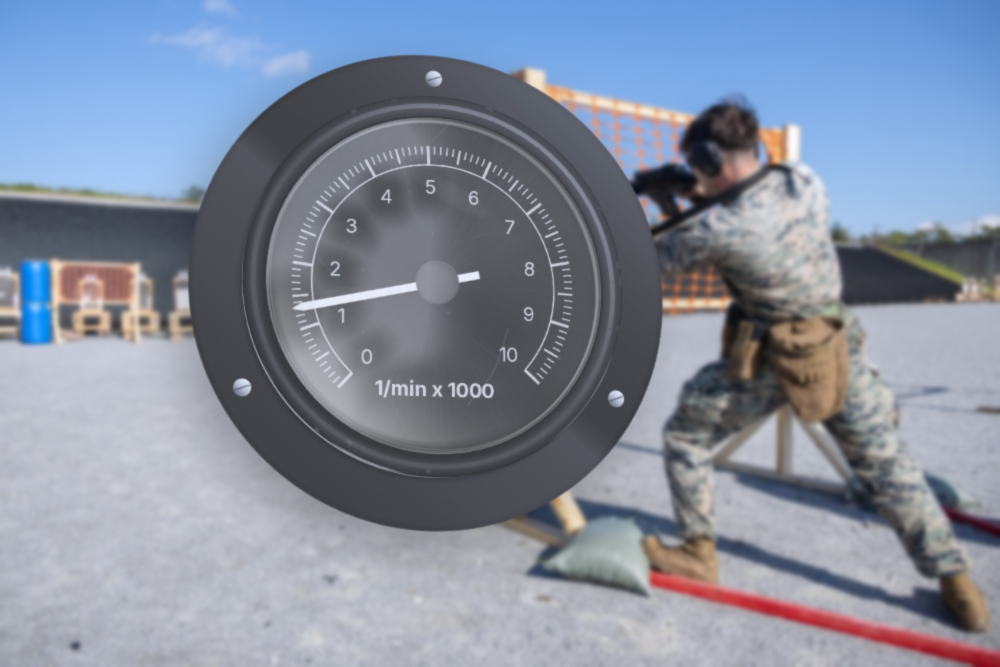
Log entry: 1300 rpm
